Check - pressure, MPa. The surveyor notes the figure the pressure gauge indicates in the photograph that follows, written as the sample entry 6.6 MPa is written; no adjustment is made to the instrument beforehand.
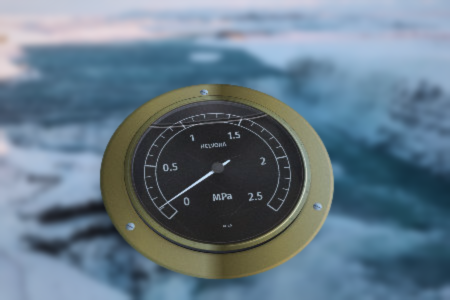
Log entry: 0.1 MPa
